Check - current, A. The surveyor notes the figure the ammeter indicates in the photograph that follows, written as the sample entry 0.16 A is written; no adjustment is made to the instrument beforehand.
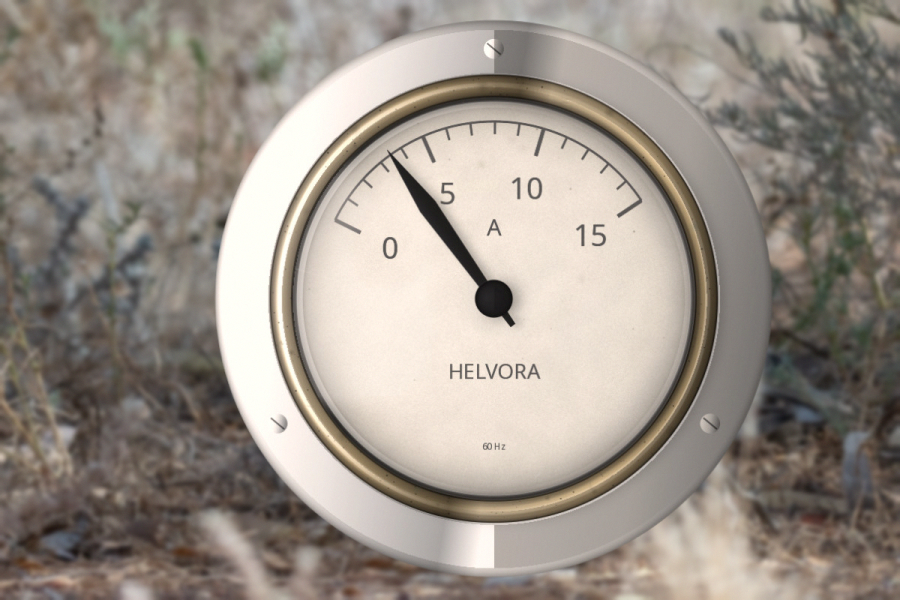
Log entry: 3.5 A
